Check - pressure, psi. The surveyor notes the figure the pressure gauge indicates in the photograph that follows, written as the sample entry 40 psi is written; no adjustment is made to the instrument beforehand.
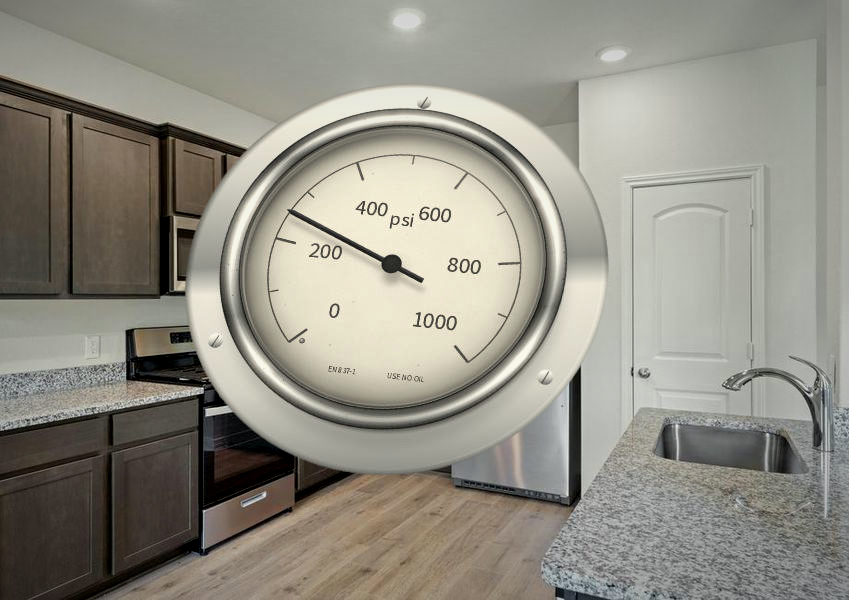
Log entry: 250 psi
